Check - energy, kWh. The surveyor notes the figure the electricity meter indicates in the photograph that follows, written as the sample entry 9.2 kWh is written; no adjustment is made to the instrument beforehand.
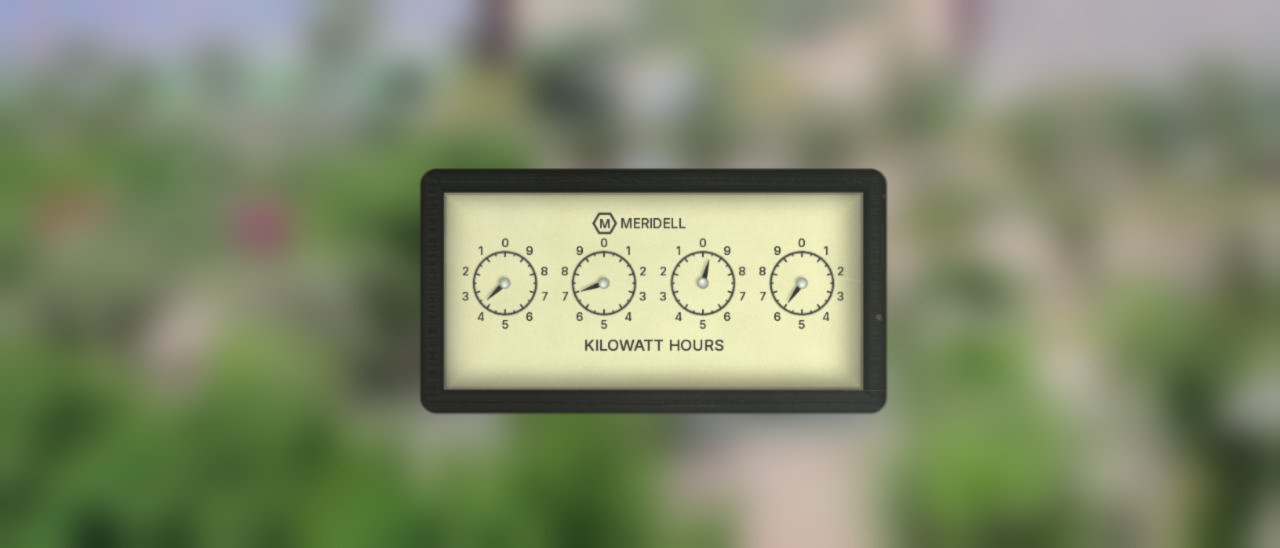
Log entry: 3696 kWh
